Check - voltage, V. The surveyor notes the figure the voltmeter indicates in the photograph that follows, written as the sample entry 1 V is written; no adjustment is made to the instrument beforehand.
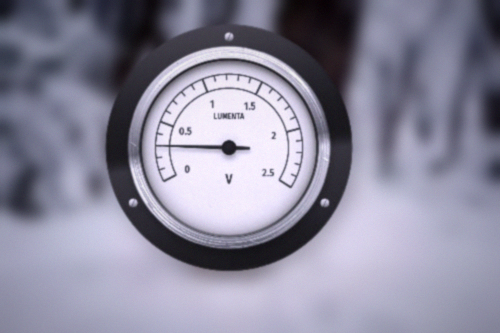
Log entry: 0.3 V
